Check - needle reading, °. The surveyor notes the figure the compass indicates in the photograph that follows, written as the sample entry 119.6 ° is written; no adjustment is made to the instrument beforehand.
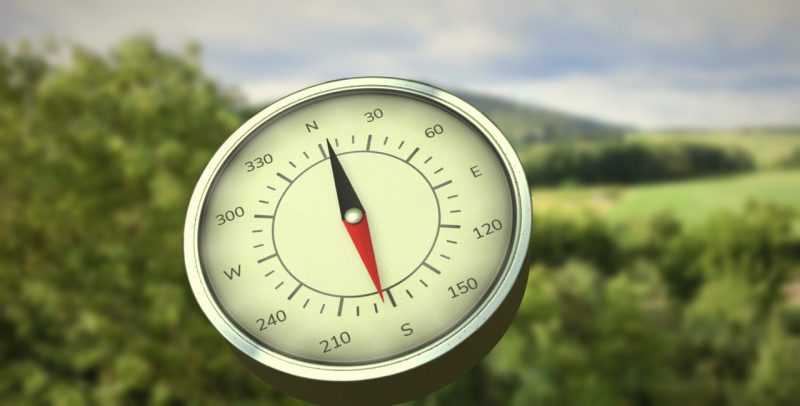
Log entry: 185 °
